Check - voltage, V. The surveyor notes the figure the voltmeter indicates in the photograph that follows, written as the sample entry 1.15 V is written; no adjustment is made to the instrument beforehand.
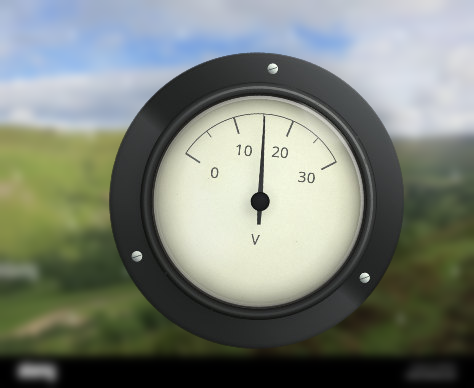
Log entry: 15 V
